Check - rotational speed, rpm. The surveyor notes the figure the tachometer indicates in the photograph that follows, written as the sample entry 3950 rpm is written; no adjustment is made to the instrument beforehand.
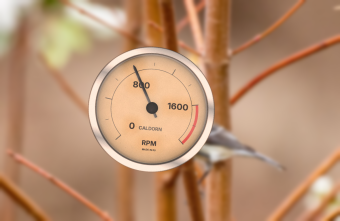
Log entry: 800 rpm
